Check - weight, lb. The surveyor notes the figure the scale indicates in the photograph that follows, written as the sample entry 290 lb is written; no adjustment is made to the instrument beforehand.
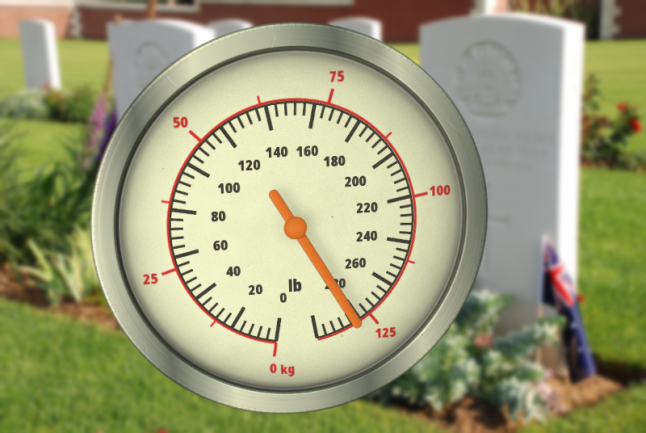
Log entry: 282 lb
